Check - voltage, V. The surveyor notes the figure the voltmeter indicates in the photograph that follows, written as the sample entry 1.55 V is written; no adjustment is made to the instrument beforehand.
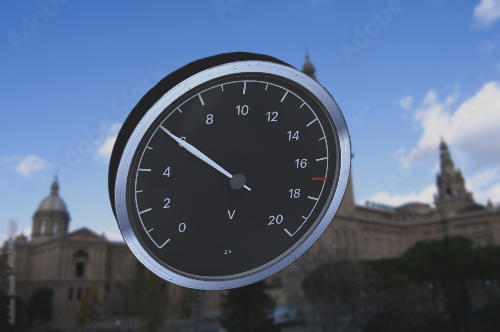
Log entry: 6 V
